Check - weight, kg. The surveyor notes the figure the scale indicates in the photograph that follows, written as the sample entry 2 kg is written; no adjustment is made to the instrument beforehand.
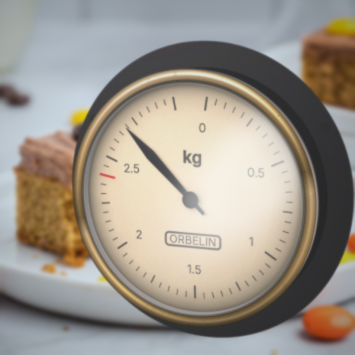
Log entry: 2.7 kg
